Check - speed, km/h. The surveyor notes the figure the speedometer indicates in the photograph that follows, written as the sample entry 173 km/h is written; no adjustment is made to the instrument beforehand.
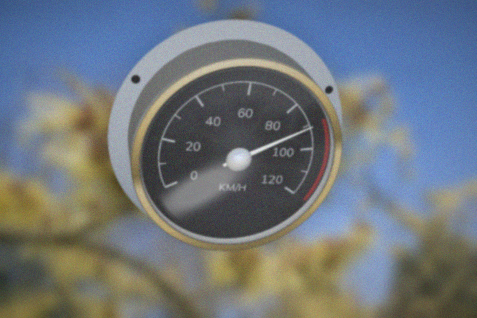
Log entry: 90 km/h
